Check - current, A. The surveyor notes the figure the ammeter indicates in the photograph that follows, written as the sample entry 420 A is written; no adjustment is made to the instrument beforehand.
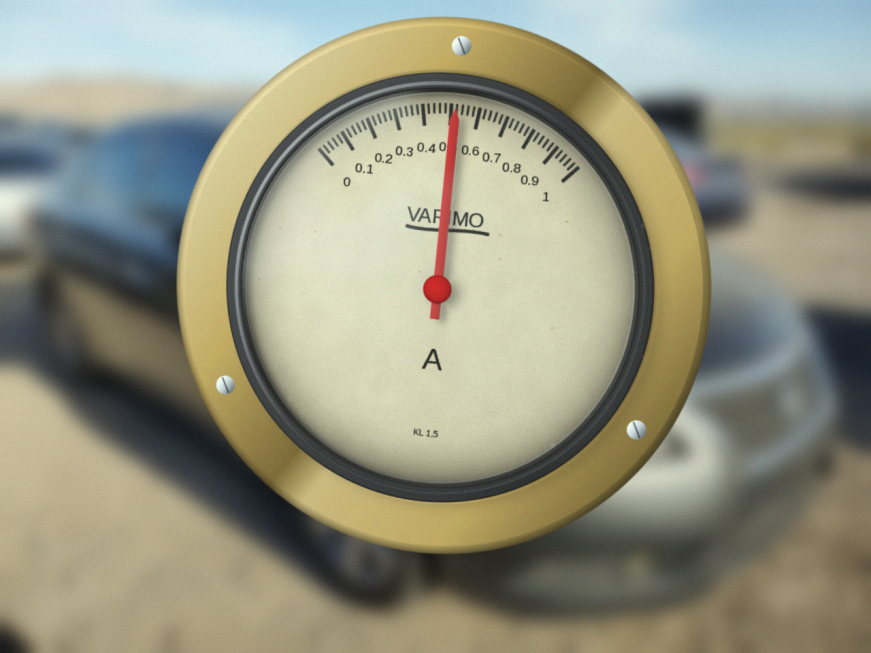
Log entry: 0.52 A
